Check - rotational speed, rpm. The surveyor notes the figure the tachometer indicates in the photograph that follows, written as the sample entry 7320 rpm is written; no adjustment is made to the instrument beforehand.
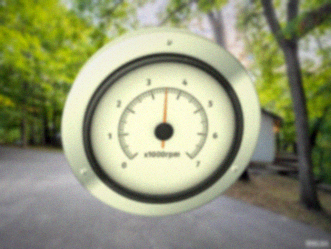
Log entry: 3500 rpm
